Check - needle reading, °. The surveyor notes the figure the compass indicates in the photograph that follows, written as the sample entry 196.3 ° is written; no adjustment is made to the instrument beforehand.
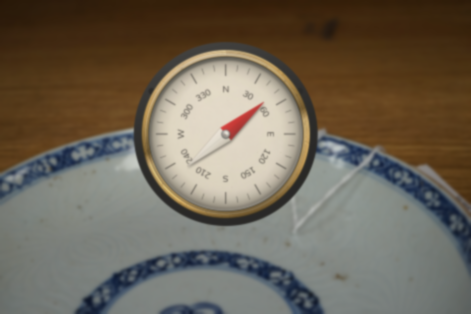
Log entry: 50 °
